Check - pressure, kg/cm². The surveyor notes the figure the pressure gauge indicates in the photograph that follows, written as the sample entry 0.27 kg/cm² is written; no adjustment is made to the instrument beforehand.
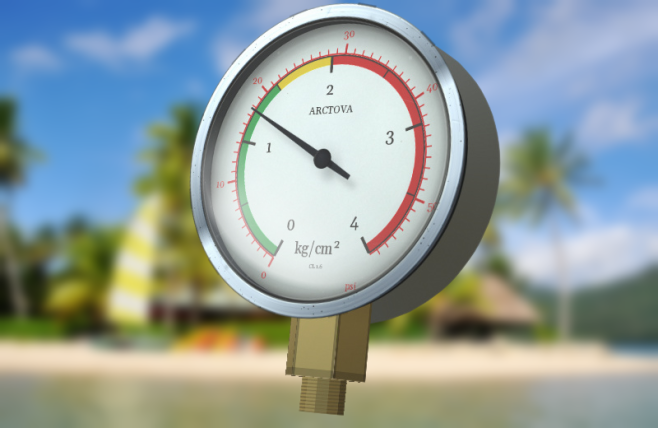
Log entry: 1.25 kg/cm²
